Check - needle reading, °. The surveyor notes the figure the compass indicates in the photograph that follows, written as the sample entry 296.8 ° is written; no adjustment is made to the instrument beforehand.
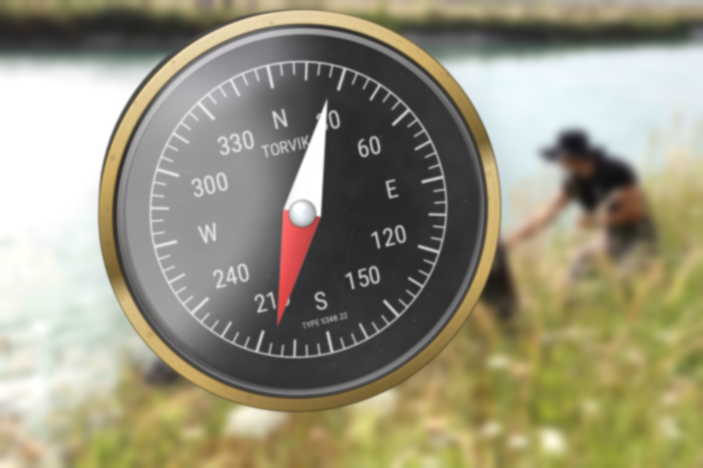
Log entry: 205 °
